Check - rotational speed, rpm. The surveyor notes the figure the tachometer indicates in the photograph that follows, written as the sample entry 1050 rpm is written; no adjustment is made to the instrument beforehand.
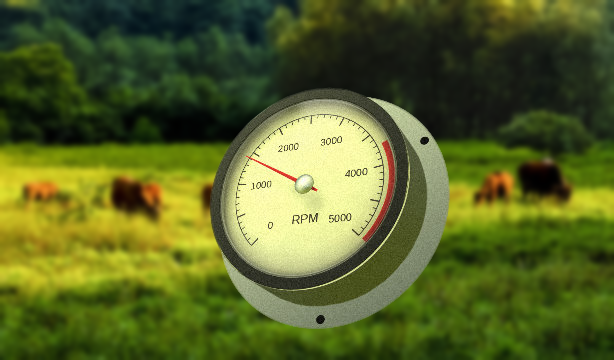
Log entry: 1400 rpm
